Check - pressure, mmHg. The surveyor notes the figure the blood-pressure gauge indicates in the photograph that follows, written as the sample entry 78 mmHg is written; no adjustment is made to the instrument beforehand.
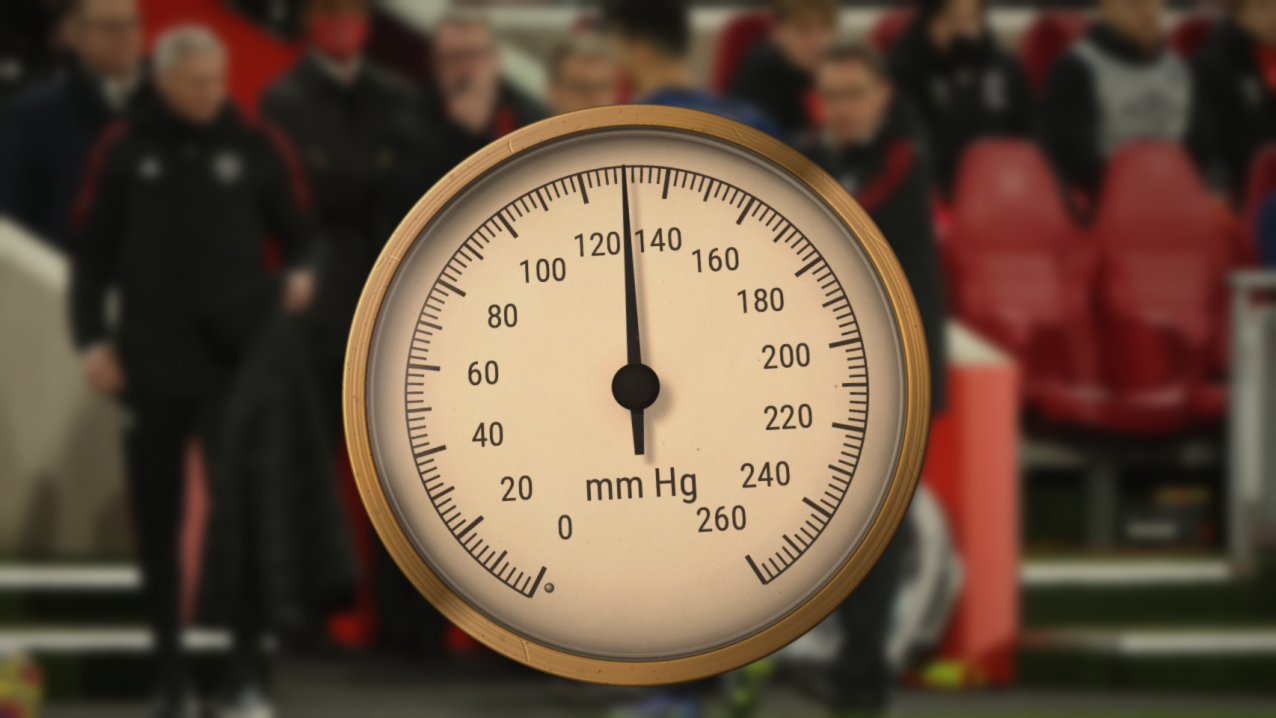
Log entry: 130 mmHg
